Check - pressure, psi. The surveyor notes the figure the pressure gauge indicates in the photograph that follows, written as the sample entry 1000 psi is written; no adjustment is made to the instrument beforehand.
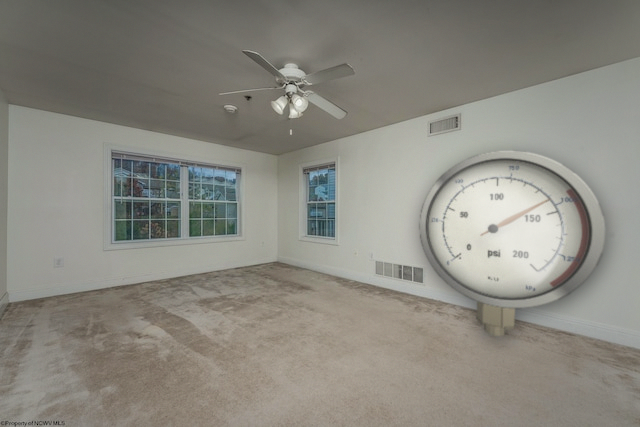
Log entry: 140 psi
